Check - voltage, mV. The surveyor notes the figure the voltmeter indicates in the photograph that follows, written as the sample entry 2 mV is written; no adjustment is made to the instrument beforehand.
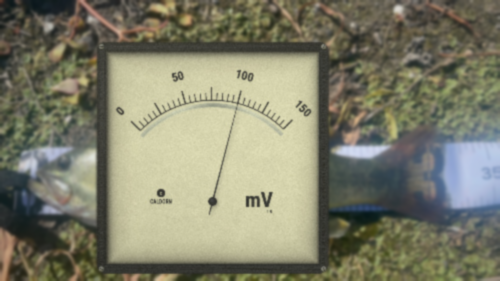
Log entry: 100 mV
